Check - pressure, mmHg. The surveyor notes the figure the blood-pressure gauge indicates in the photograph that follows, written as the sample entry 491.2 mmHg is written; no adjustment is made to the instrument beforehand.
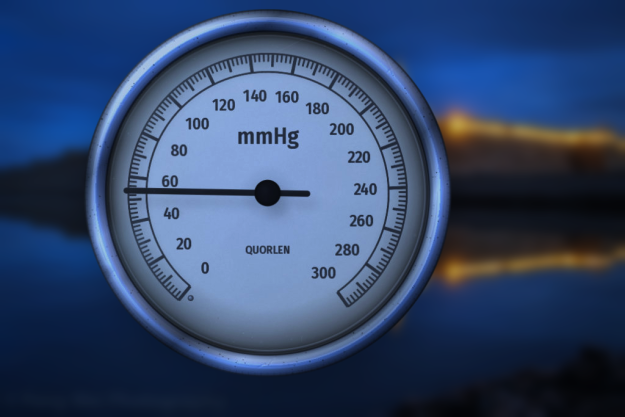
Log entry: 54 mmHg
